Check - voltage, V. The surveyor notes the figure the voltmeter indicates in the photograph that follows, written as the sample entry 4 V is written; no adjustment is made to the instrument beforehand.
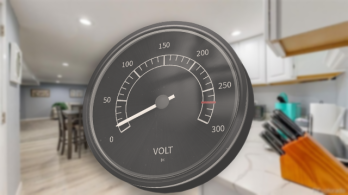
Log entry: 10 V
